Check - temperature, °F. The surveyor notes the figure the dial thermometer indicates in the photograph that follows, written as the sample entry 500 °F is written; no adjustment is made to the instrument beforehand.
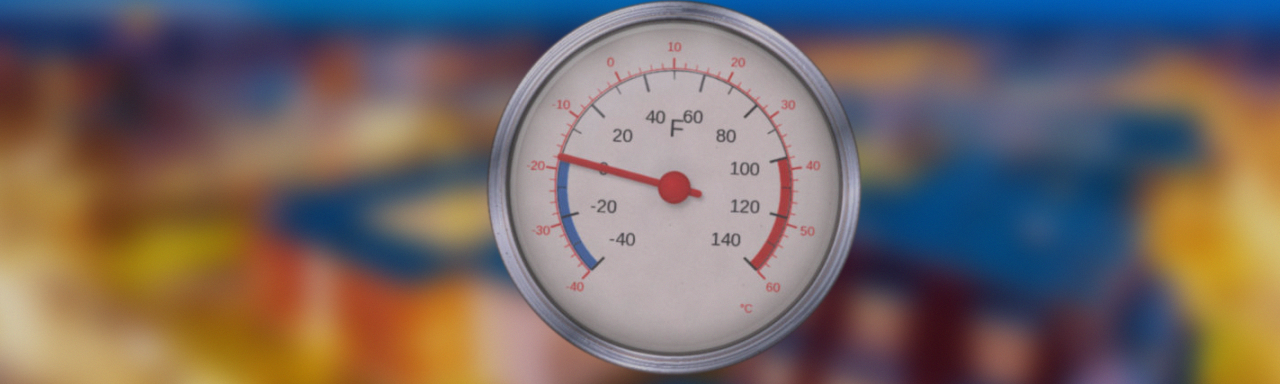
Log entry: 0 °F
